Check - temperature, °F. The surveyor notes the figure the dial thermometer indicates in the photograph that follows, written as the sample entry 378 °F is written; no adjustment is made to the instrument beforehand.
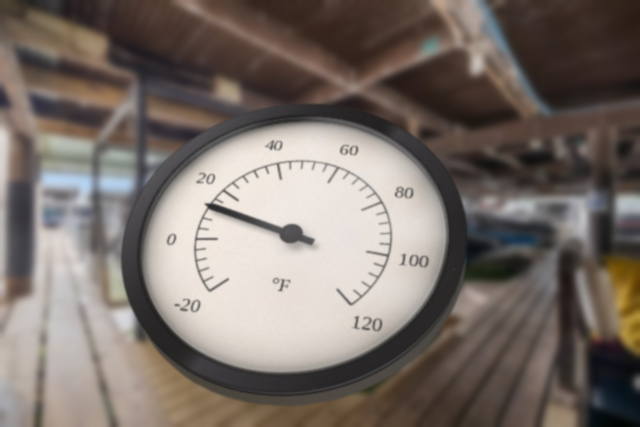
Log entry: 12 °F
